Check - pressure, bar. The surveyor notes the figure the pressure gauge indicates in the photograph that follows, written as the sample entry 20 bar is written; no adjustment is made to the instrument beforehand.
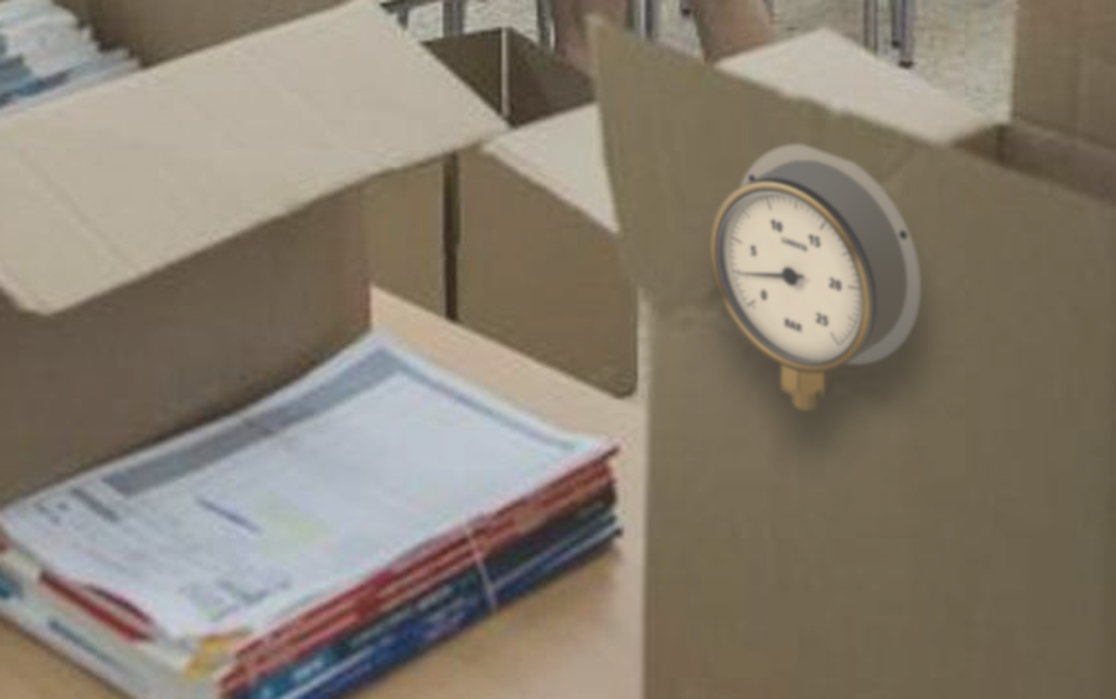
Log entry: 2.5 bar
